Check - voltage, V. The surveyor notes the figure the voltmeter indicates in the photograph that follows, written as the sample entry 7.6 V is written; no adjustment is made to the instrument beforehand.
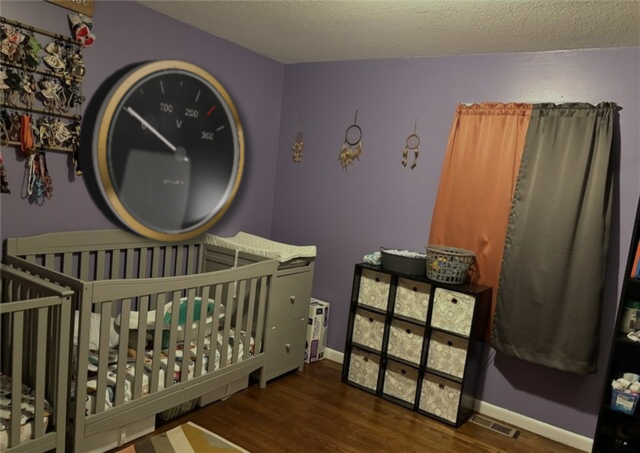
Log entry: 0 V
